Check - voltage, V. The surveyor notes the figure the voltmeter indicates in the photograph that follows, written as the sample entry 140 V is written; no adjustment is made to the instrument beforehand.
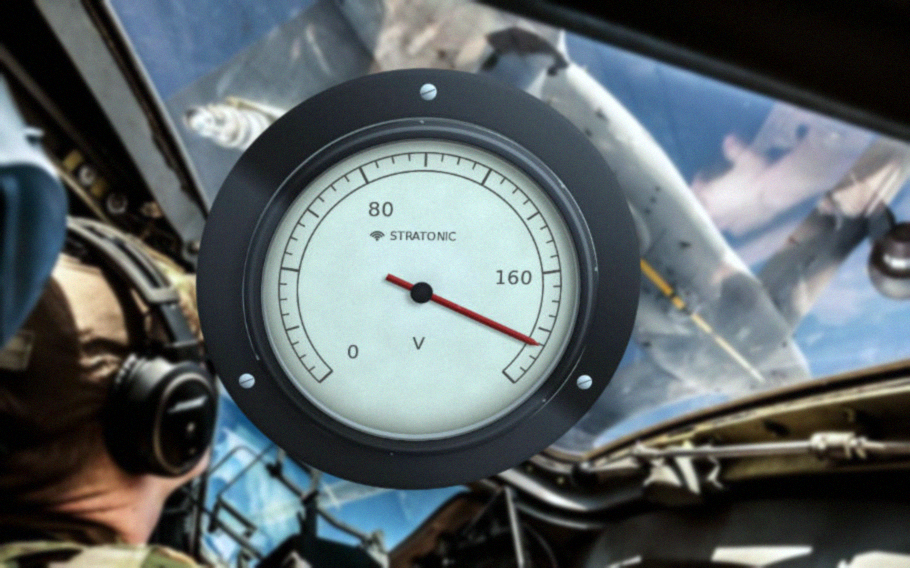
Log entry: 185 V
